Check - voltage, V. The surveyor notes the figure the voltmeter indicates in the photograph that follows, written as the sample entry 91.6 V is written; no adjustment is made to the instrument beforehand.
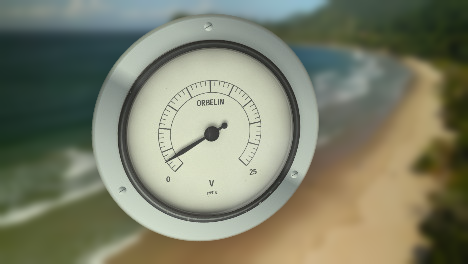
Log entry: 1.5 V
